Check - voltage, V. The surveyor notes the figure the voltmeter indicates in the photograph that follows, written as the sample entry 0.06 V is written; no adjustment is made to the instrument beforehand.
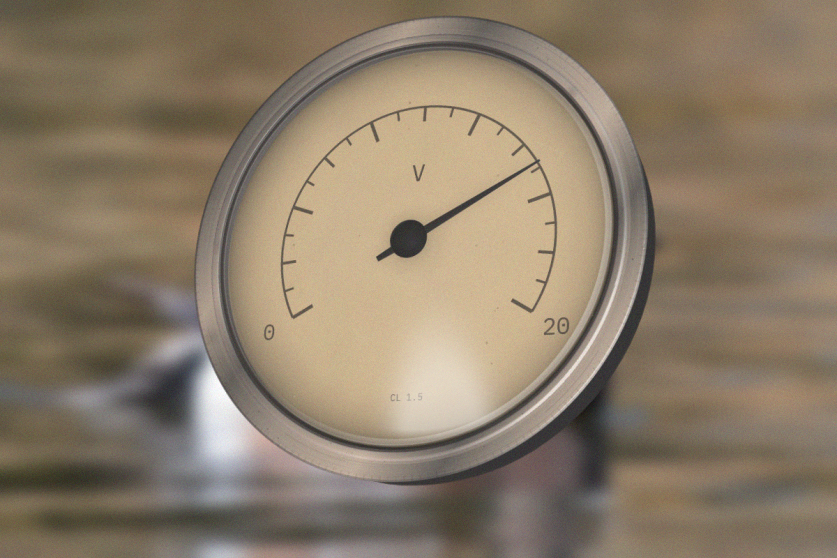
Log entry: 15 V
